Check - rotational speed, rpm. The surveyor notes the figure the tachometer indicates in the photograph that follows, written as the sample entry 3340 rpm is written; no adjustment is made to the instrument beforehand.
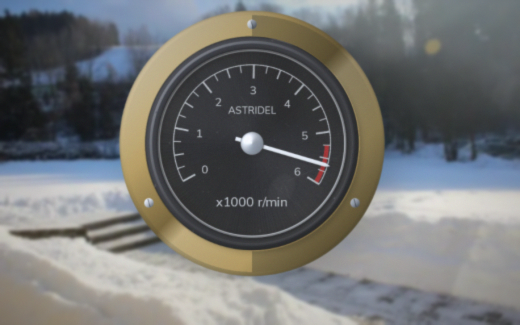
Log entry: 5625 rpm
